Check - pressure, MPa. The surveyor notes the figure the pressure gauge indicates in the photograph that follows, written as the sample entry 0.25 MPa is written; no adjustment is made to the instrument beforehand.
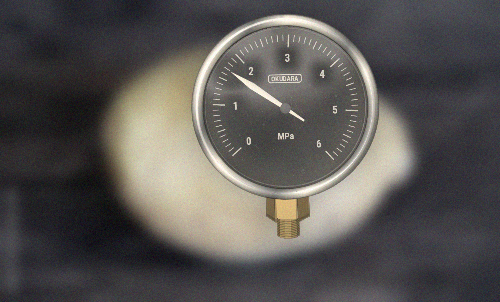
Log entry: 1.7 MPa
